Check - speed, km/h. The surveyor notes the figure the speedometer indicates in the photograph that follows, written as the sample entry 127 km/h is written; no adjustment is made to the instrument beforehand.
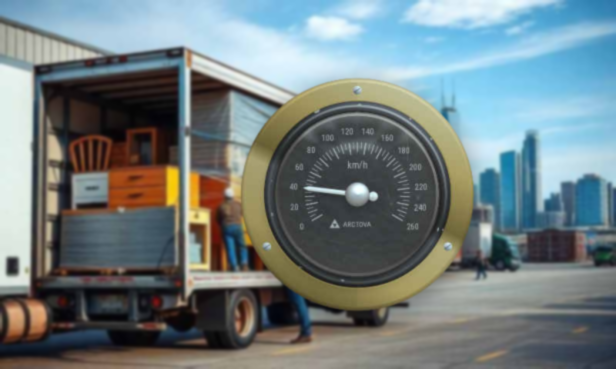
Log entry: 40 km/h
